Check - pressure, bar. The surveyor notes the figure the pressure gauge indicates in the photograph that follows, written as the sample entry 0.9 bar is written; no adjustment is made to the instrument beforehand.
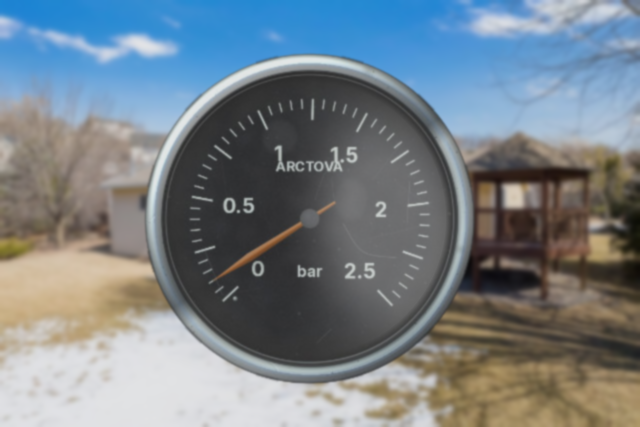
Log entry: 0.1 bar
